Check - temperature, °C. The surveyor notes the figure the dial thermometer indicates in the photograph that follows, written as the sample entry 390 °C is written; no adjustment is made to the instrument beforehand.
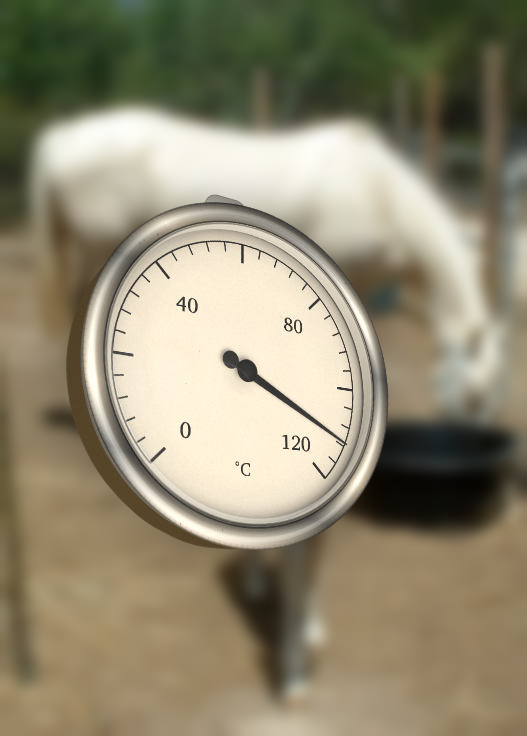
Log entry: 112 °C
